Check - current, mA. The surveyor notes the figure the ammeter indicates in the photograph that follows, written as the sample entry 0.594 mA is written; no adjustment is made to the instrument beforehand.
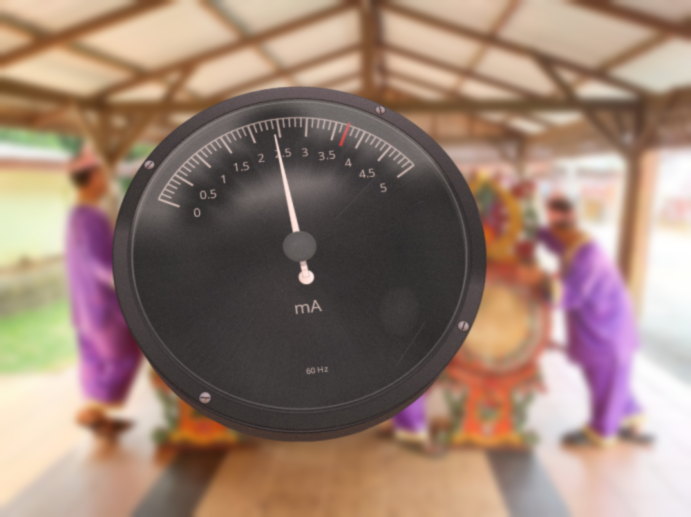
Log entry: 2.4 mA
